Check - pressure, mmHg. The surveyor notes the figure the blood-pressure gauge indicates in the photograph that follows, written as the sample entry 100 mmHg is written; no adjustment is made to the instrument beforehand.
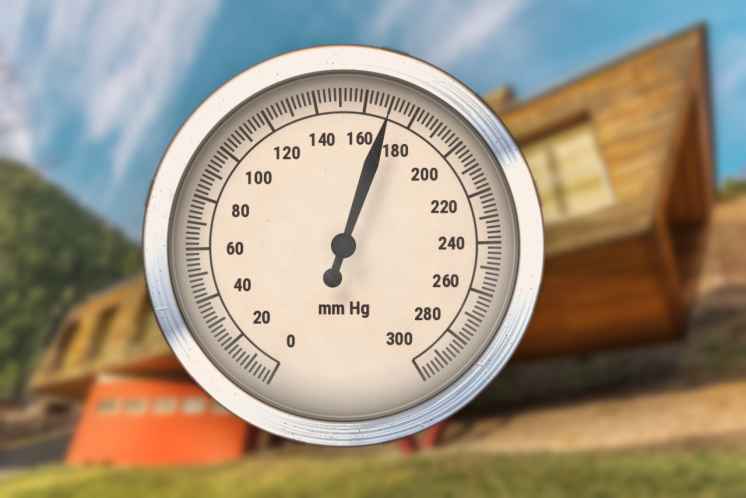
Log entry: 170 mmHg
